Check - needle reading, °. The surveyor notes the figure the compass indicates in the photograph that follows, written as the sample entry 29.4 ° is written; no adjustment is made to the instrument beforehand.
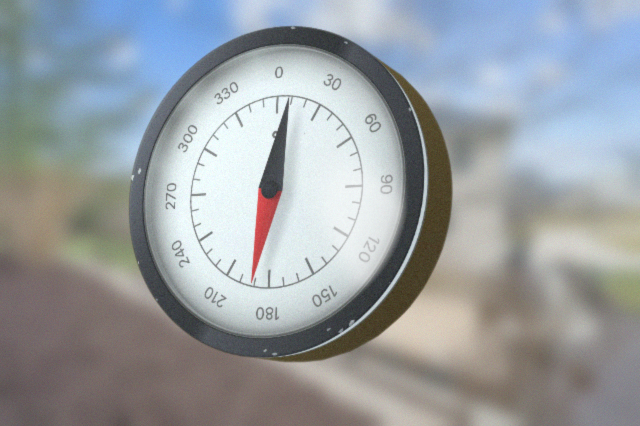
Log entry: 190 °
